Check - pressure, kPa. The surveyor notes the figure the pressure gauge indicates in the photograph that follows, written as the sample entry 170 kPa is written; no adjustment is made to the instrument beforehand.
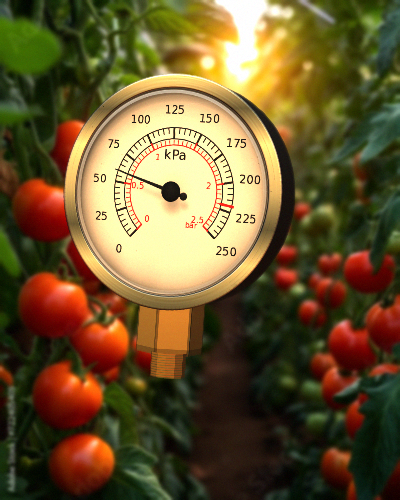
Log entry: 60 kPa
